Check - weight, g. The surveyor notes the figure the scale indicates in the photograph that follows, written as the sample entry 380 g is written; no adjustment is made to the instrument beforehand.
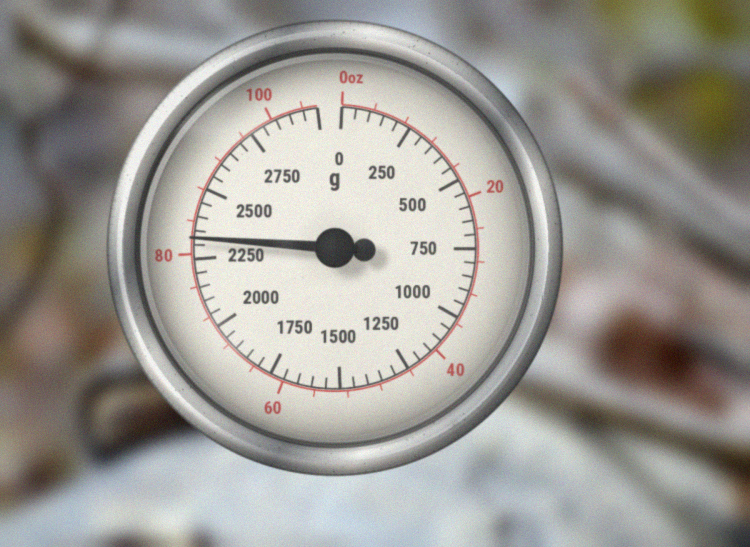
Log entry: 2325 g
